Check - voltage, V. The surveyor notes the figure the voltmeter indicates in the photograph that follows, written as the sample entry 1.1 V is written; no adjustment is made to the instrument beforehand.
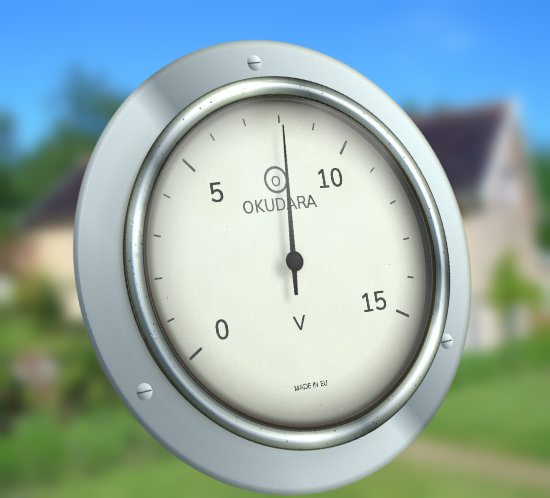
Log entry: 8 V
